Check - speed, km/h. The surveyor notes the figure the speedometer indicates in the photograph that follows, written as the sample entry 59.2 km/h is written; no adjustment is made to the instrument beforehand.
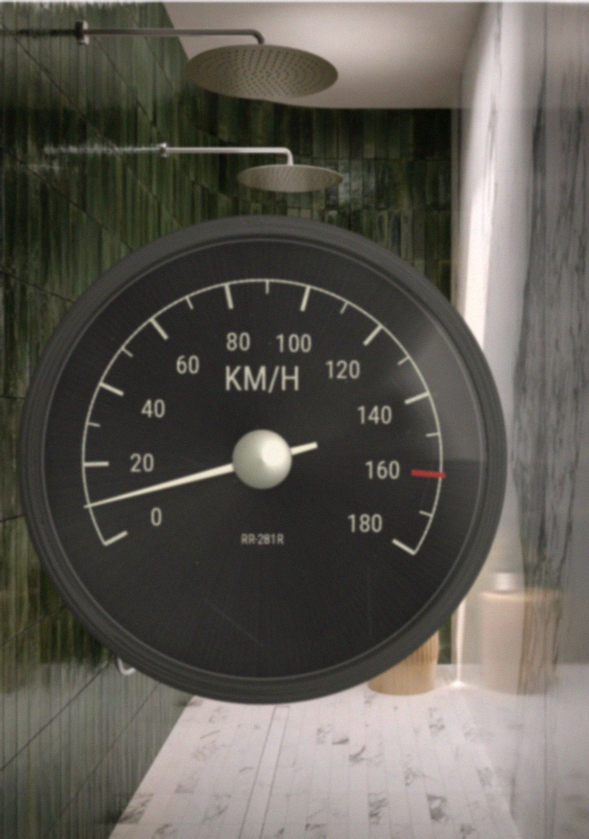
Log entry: 10 km/h
